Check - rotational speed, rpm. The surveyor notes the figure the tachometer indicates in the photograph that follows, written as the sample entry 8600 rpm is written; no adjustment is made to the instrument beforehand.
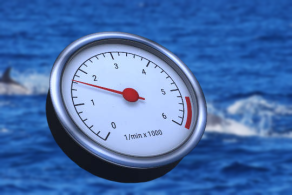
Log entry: 1600 rpm
